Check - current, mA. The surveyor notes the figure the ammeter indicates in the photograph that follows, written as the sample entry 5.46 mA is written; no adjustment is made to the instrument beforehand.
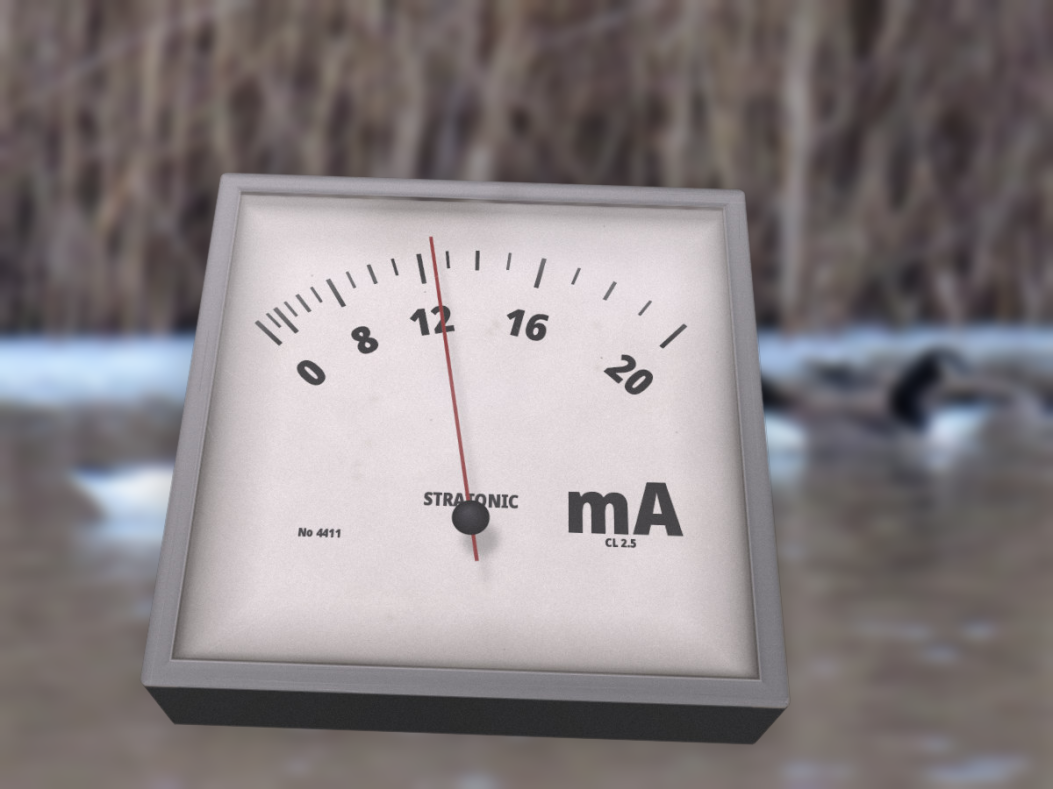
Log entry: 12.5 mA
